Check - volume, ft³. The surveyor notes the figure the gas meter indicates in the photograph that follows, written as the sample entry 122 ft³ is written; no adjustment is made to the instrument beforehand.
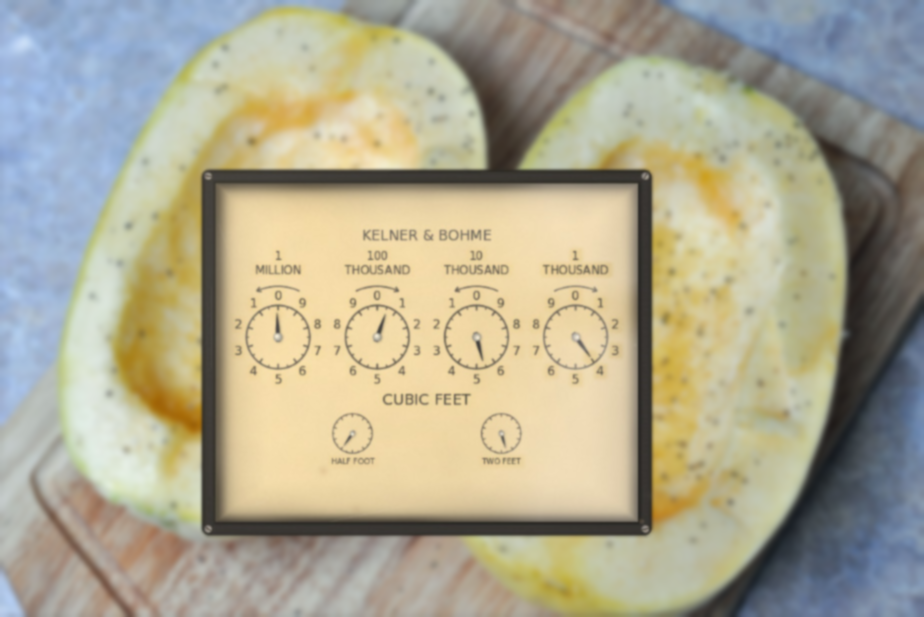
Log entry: 5400 ft³
